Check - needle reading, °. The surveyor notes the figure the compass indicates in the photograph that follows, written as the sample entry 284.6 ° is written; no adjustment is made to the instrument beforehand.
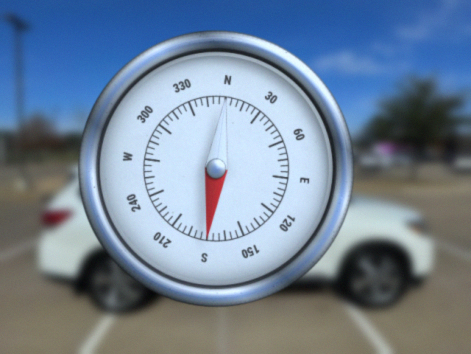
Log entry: 180 °
